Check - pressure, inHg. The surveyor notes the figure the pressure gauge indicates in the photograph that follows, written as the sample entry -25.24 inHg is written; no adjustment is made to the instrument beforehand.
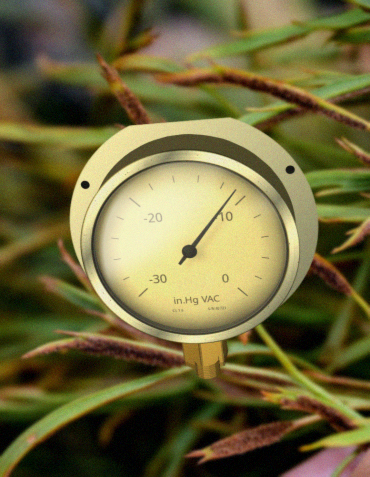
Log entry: -11 inHg
